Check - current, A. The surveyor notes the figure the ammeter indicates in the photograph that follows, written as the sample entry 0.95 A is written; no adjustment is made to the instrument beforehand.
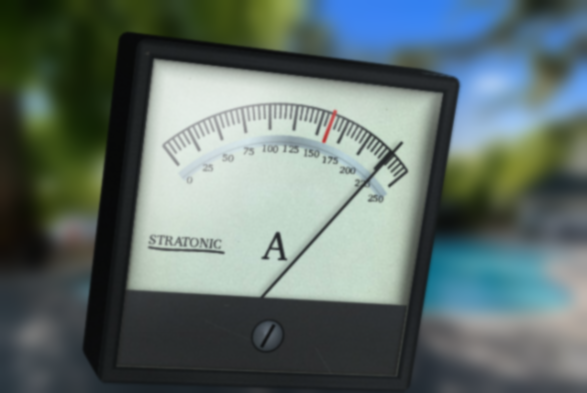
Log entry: 225 A
